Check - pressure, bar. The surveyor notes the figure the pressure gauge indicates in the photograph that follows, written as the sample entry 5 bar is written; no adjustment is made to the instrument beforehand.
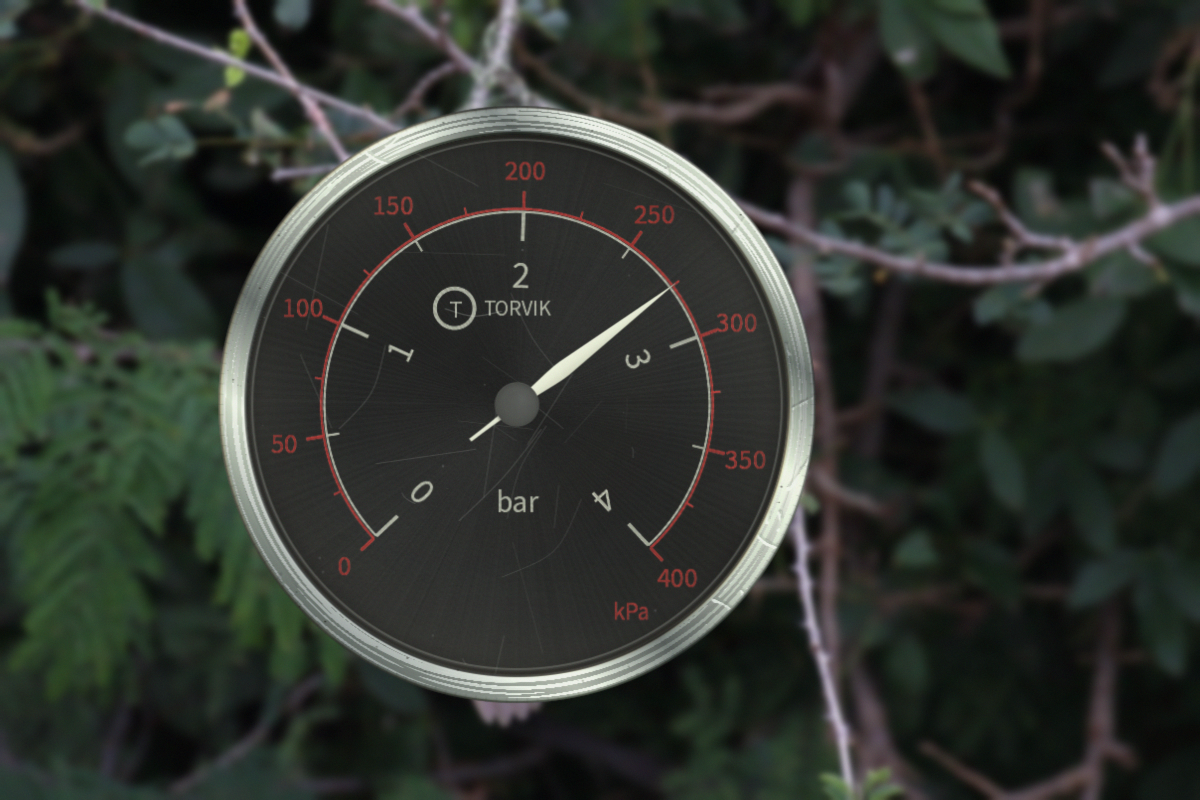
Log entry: 2.75 bar
